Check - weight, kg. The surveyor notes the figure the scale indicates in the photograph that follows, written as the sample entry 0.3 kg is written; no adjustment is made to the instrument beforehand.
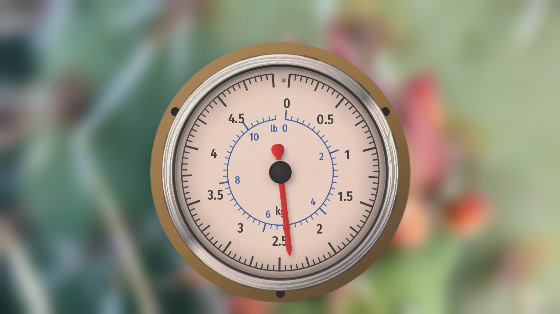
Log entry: 2.4 kg
